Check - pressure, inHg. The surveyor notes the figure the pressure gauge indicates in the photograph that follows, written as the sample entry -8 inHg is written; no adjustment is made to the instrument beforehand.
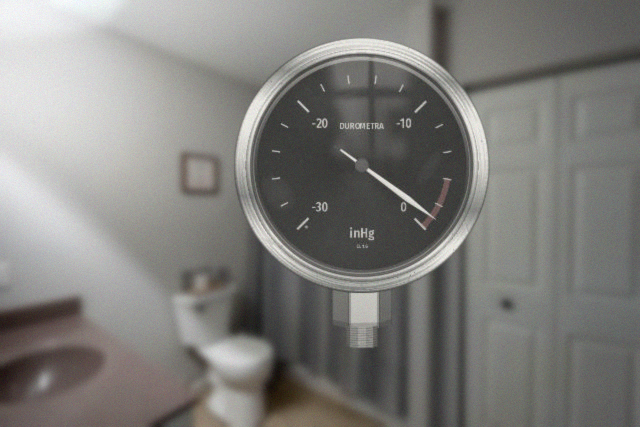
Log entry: -1 inHg
